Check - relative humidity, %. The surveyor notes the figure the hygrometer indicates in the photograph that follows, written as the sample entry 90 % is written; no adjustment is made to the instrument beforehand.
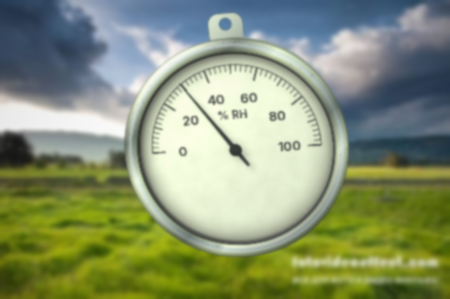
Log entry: 30 %
